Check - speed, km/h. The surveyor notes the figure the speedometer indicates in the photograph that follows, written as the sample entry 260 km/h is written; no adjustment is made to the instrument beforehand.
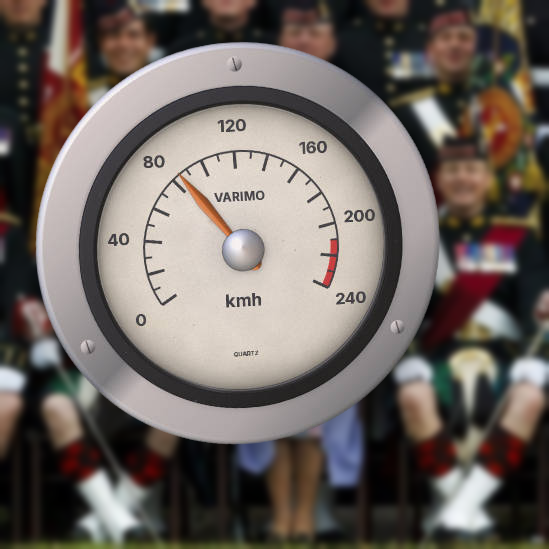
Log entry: 85 km/h
